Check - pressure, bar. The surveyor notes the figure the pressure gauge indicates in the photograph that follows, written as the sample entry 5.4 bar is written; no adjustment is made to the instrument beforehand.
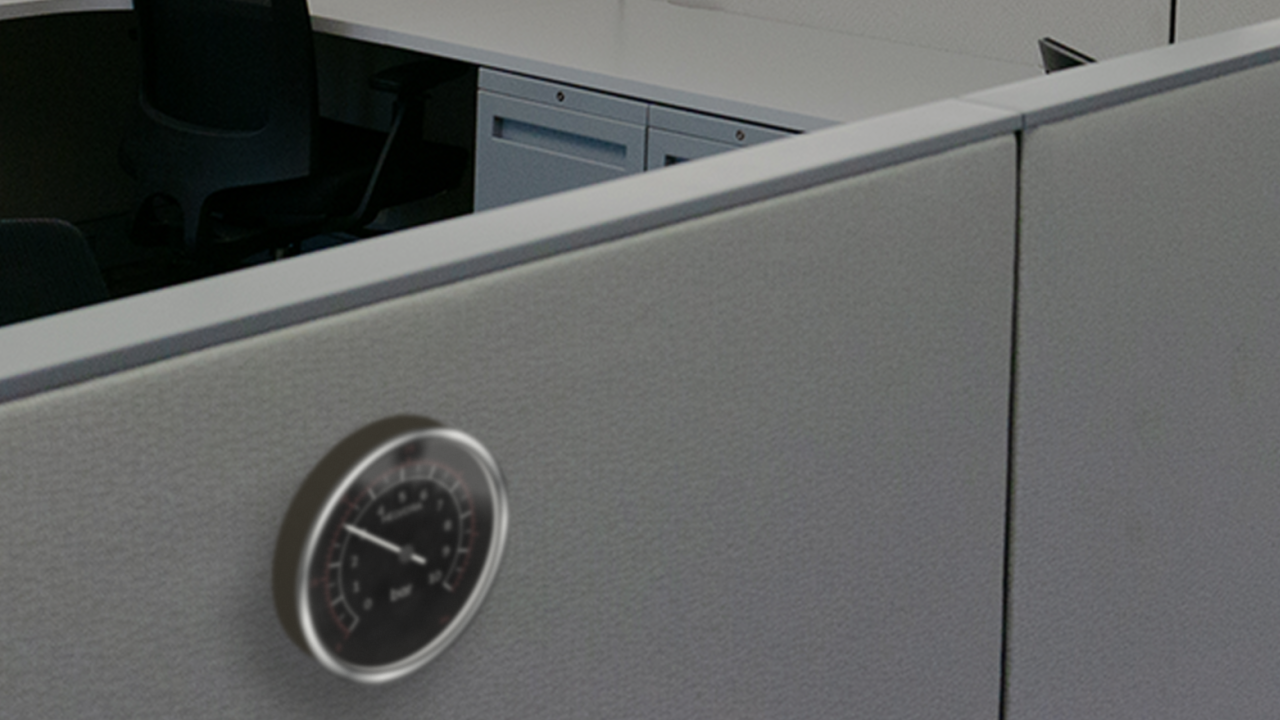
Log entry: 3 bar
